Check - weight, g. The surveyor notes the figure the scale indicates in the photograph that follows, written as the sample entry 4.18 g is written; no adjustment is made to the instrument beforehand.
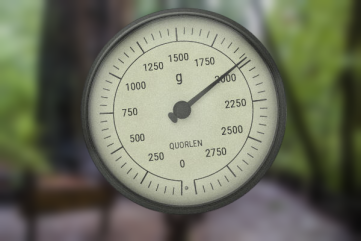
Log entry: 1975 g
